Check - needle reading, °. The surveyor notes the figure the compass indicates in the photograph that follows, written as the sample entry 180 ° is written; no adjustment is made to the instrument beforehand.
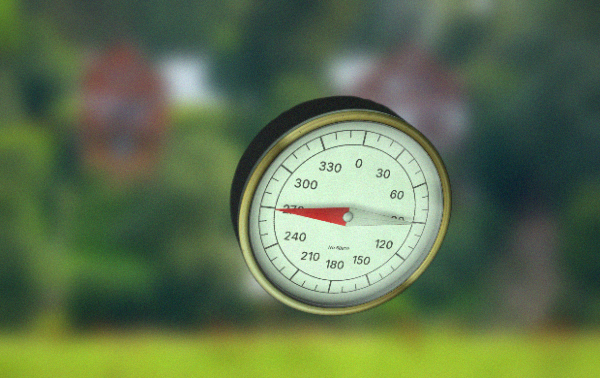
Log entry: 270 °
